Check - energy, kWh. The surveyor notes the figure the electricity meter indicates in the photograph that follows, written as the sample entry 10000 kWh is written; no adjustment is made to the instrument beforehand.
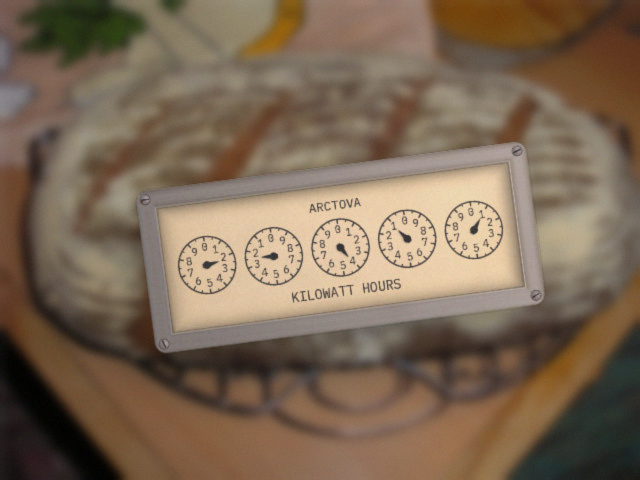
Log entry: 22411 kWh
